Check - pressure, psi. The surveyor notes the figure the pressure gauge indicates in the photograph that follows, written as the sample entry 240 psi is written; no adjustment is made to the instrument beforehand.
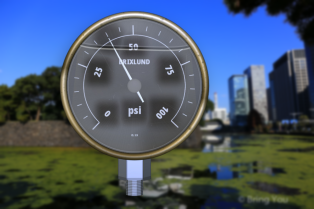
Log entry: 40 psi
